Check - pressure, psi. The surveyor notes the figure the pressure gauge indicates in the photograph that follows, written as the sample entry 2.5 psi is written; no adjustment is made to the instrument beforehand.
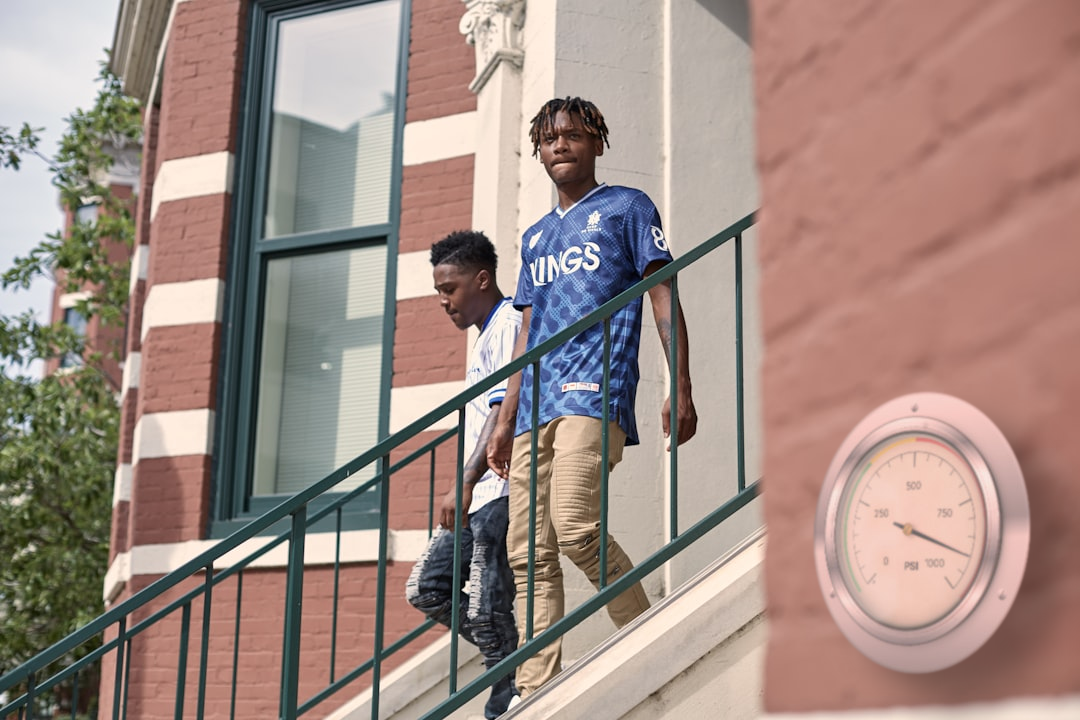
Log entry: 900 psi
